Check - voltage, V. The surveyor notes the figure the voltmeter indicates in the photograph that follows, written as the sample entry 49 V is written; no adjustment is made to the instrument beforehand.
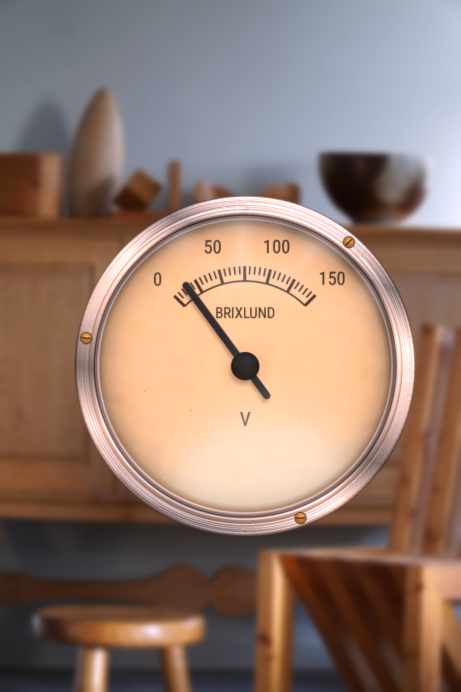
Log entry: 15 V
